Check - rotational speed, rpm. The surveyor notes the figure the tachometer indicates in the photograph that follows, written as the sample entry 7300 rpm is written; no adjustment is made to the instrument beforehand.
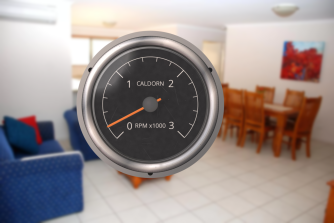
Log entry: 200 rpm
